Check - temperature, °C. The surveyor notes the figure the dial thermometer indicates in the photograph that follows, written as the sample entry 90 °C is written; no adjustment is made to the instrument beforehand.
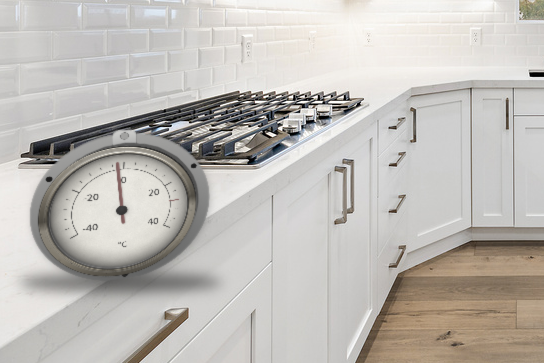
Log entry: -2 °C
